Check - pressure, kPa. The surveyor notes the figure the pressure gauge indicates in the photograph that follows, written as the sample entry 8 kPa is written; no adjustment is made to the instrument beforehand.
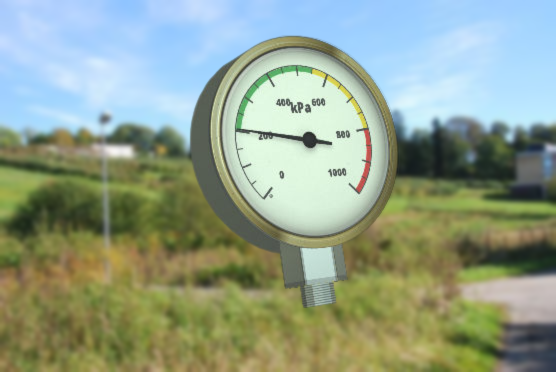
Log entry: 200 kPa
